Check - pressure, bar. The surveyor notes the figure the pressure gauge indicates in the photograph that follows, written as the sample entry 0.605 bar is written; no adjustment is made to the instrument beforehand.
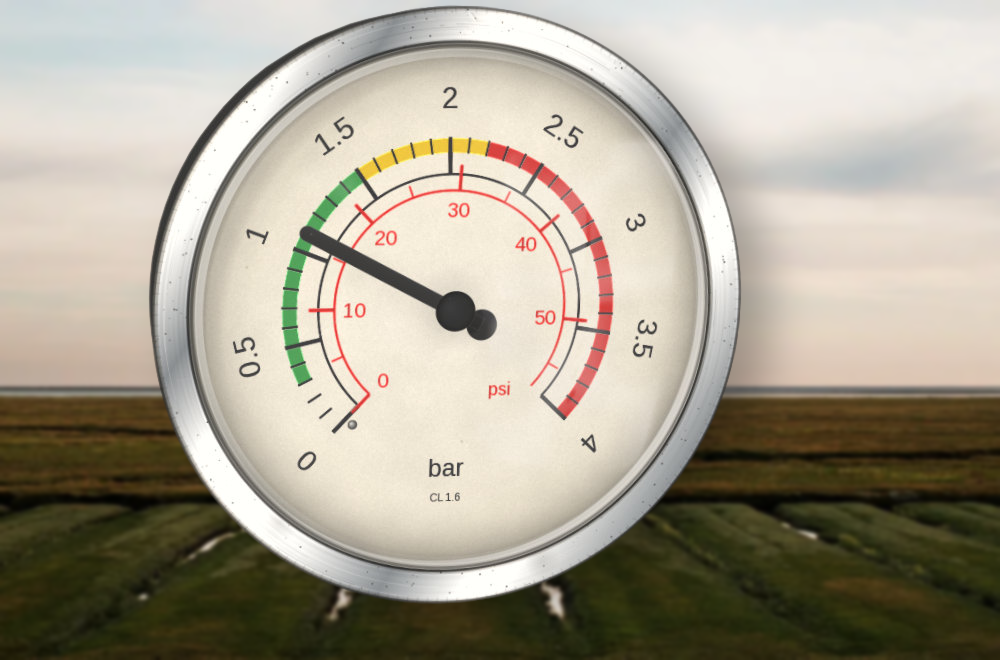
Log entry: 1.1 bar
